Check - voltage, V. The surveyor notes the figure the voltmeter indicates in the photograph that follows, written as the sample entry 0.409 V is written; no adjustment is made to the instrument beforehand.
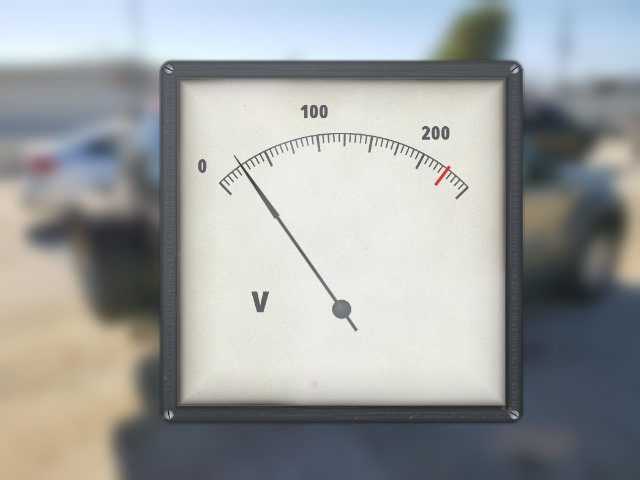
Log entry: 25 V
